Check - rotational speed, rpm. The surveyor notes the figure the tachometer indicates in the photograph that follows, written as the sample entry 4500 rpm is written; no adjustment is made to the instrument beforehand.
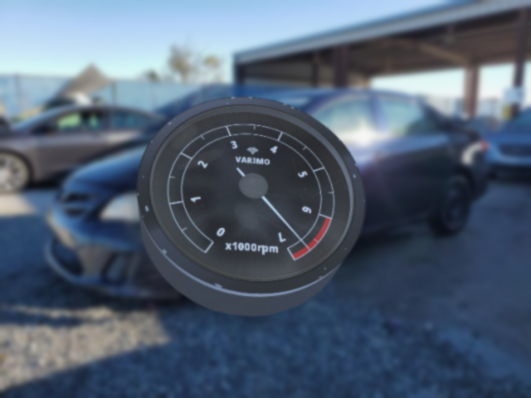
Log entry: 6750 rpm
